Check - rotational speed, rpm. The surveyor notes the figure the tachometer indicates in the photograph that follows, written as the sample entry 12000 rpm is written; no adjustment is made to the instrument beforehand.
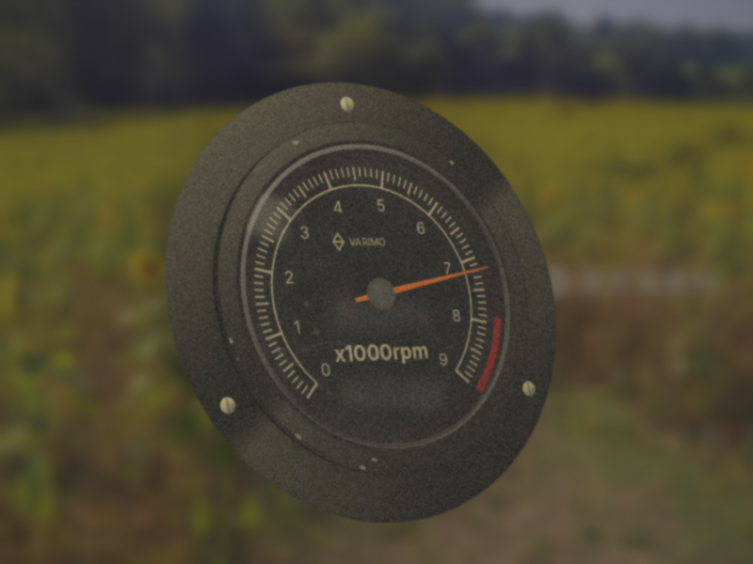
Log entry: 7200 rpm
